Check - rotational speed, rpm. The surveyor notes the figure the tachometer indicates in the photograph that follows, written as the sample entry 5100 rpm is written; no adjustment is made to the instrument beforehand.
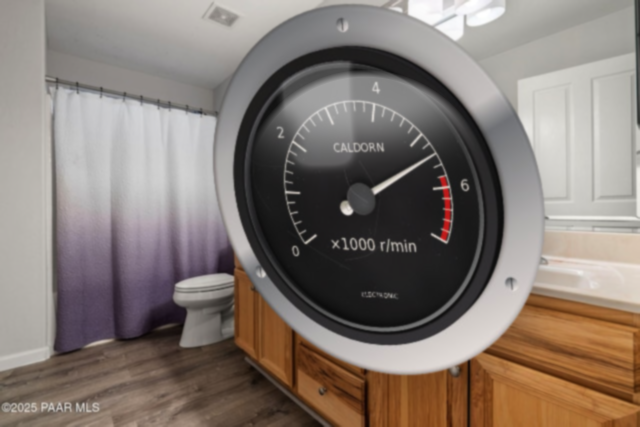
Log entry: 5400 rpm
